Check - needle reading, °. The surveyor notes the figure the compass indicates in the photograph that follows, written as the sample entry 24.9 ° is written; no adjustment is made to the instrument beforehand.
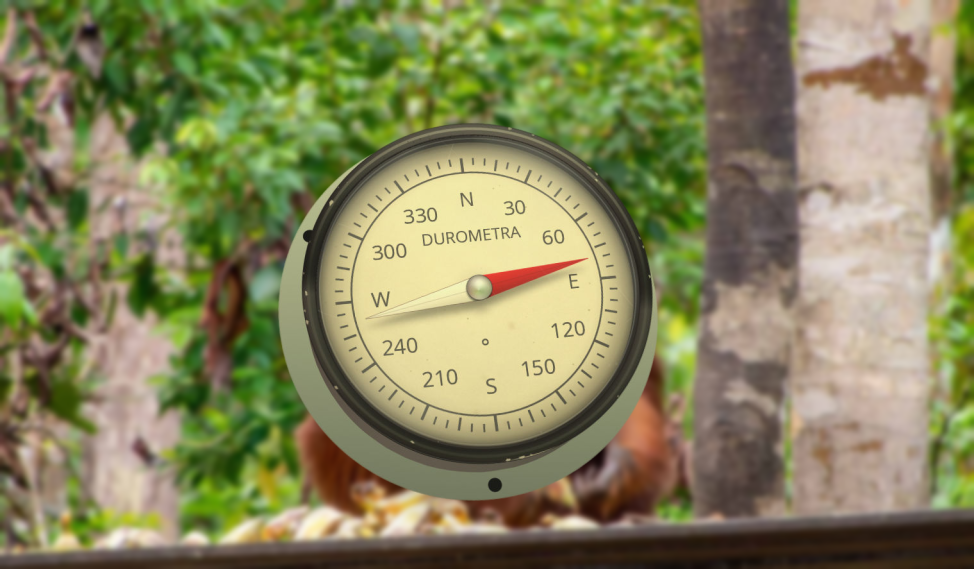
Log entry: 80 °
